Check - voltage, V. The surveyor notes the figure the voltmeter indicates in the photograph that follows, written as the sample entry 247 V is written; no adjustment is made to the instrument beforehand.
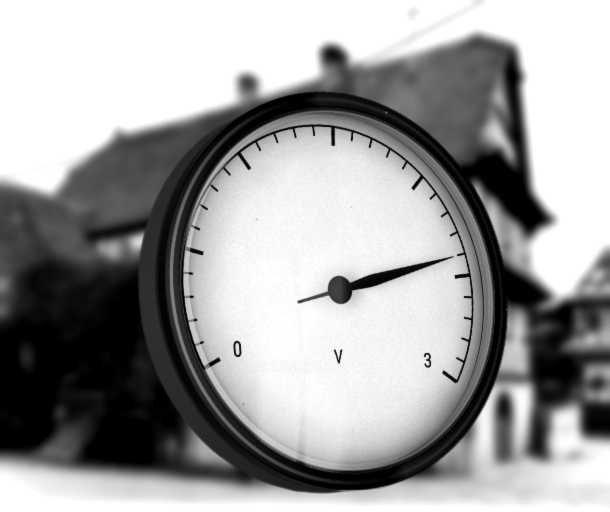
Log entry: 2.4 V
